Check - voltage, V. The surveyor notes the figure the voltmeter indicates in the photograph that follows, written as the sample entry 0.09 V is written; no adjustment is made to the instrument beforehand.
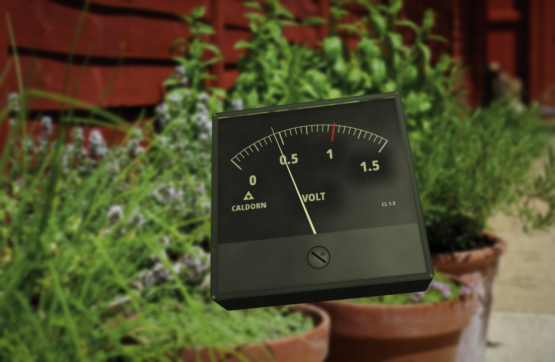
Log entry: 0.45 V
